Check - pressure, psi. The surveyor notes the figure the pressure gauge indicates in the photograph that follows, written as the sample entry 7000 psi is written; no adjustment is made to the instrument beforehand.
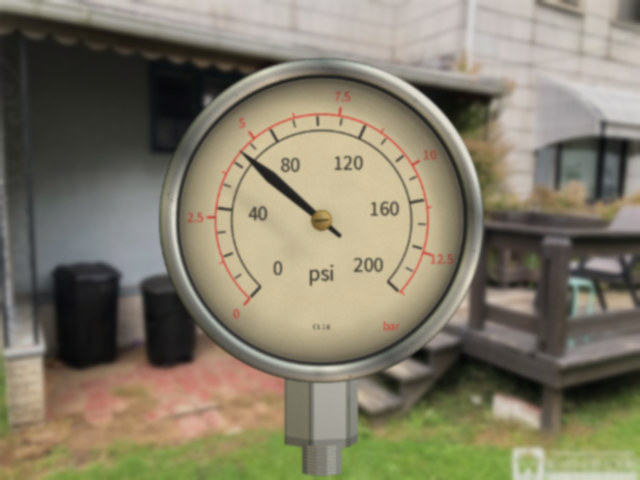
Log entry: 65 psi
